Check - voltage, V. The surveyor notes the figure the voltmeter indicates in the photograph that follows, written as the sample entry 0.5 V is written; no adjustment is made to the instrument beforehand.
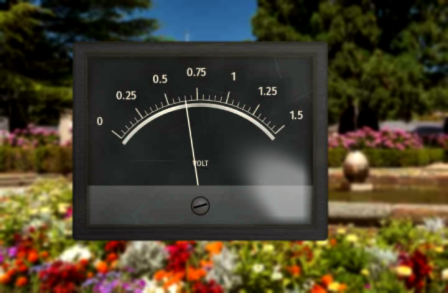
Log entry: 0.65 V
